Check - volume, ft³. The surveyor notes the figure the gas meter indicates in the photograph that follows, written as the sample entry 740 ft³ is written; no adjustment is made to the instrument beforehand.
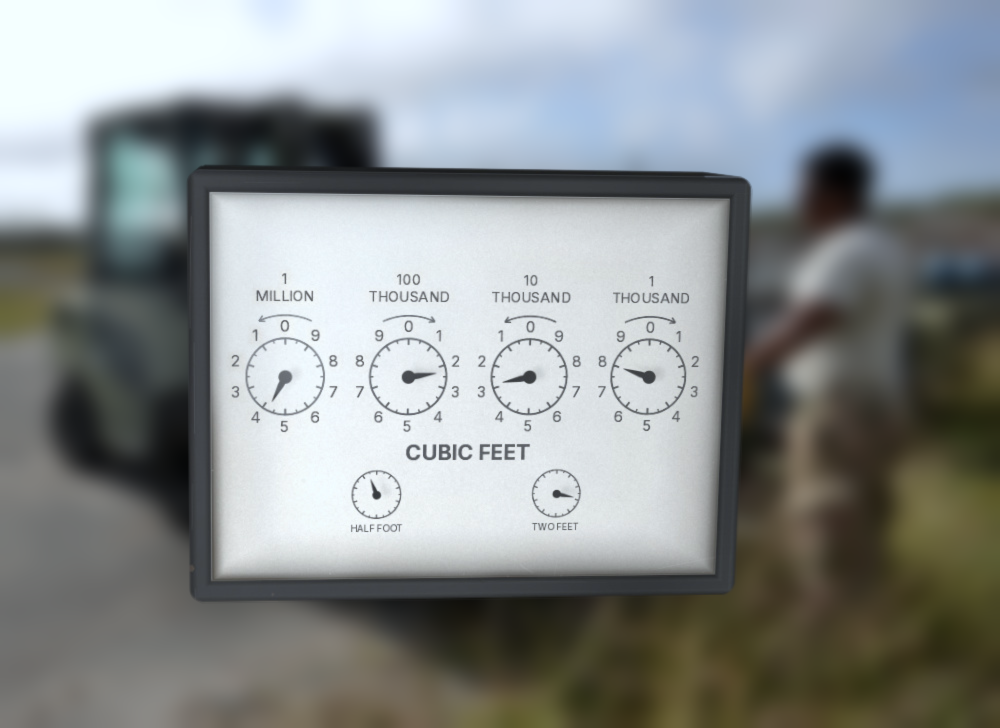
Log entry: 422800 ft³
